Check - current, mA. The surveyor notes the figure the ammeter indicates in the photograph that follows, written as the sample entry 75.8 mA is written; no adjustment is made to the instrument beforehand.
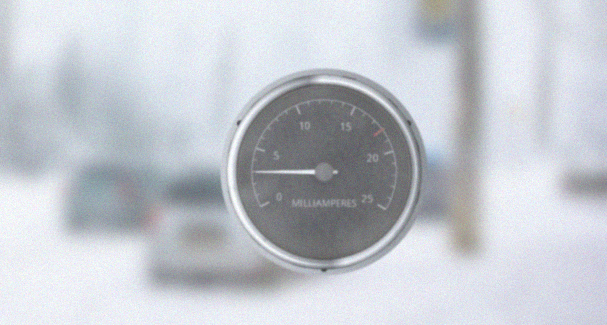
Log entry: 3 mA
